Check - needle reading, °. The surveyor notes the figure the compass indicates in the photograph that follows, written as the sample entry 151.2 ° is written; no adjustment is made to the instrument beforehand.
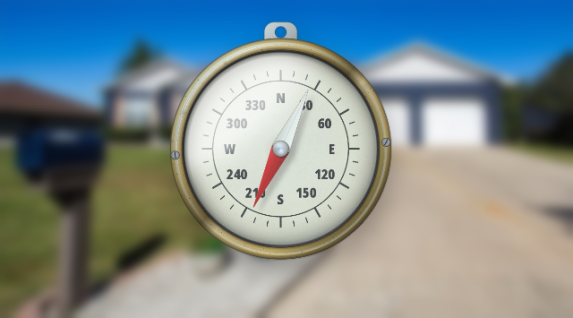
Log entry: 205 °
